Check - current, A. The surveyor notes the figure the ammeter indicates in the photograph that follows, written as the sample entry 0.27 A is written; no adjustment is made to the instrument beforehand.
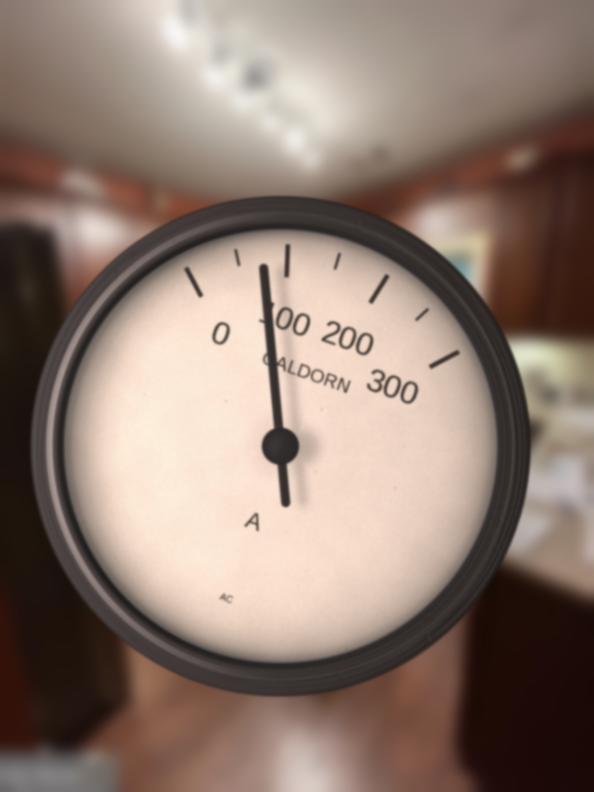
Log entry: 75 A
